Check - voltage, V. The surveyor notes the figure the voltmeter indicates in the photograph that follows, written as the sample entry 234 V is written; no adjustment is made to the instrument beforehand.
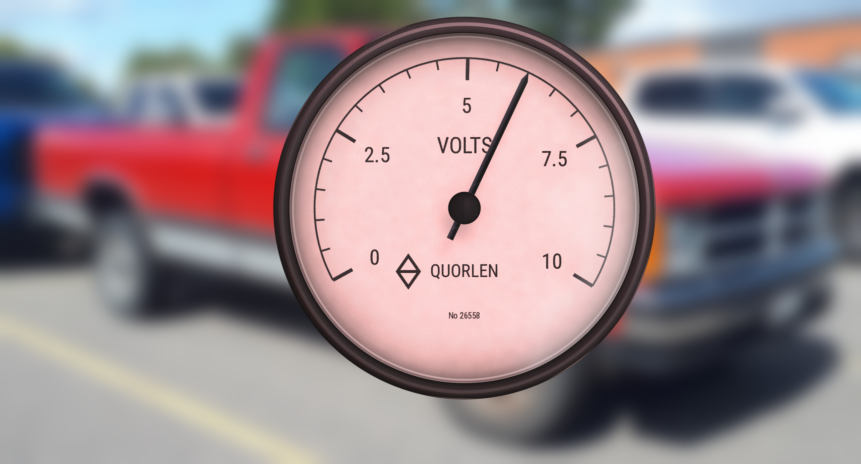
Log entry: 6 V
